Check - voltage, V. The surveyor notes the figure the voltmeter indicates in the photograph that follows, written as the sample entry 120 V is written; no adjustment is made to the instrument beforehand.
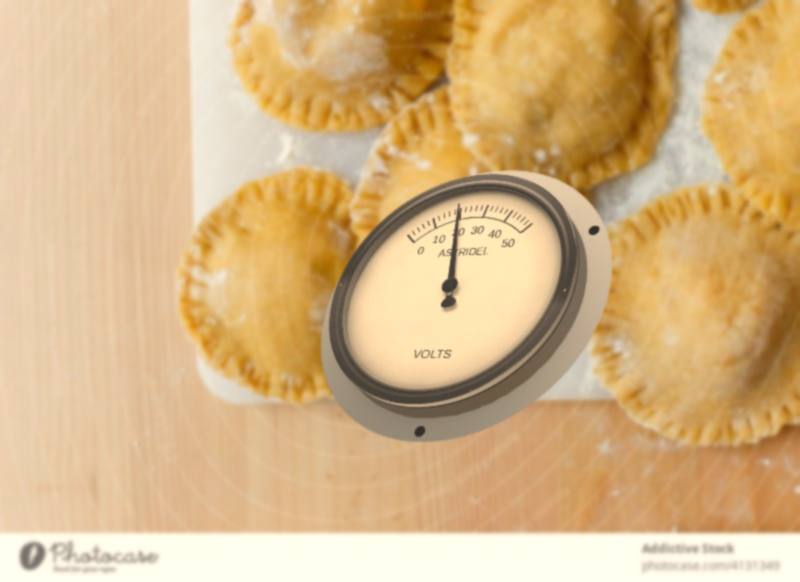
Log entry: 20 V
